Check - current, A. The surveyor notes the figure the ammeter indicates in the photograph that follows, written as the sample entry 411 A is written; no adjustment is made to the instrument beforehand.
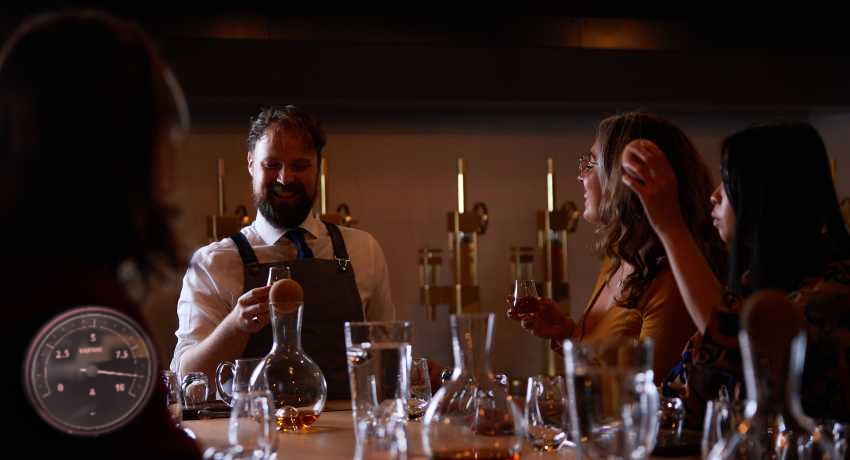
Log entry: 9 A
